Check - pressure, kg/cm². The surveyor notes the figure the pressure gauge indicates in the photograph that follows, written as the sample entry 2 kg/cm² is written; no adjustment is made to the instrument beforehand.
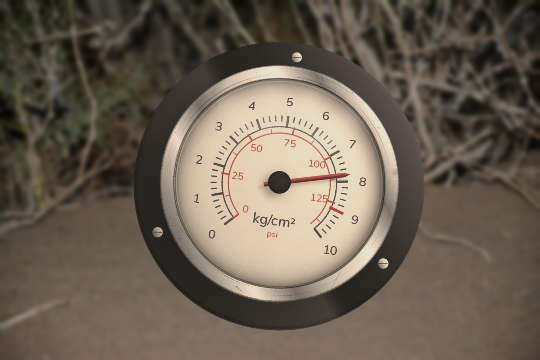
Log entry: 7.8 kg/cm²
